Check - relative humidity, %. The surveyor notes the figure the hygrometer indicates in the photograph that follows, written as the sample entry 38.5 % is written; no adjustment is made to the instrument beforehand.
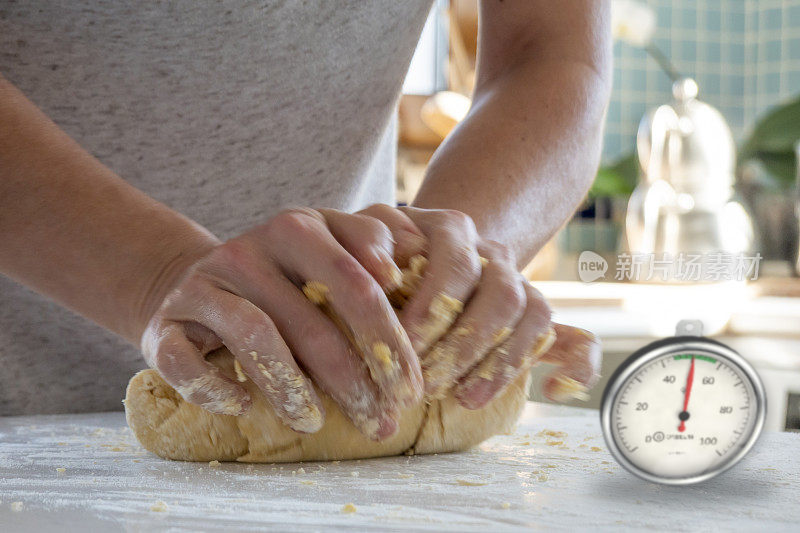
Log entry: 50 %
